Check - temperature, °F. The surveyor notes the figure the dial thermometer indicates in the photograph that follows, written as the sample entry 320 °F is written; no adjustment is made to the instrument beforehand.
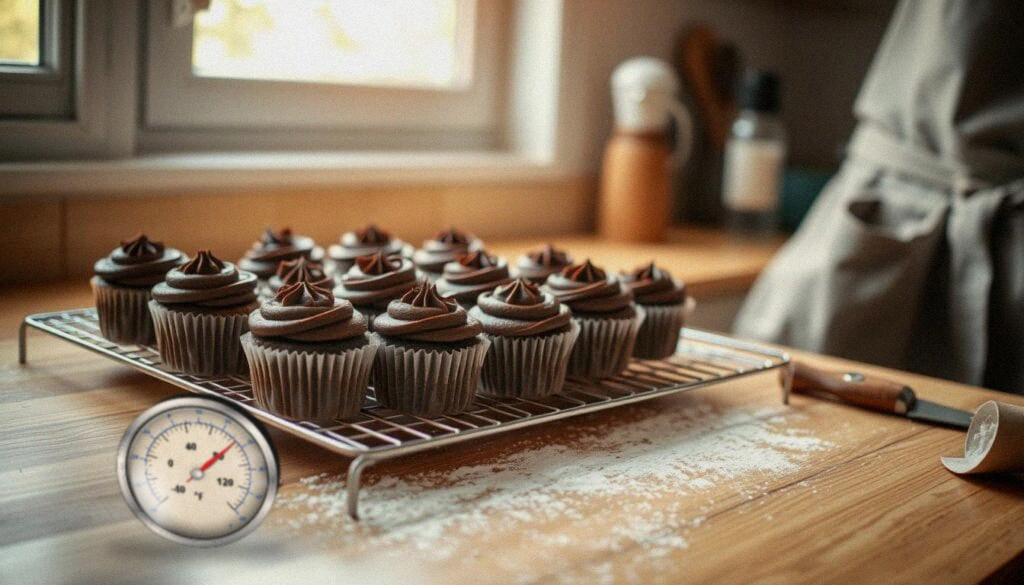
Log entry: 80 °F
